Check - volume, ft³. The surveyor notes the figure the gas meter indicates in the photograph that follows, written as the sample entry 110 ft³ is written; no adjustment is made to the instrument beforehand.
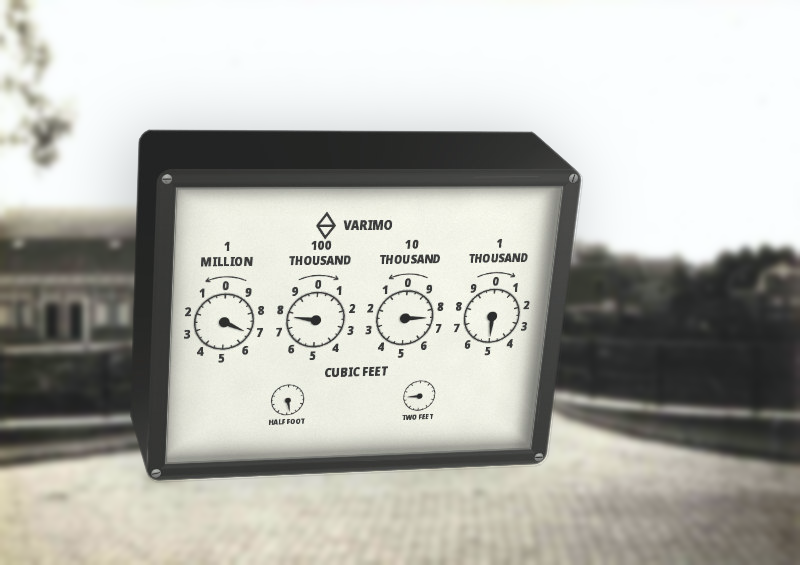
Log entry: 677500 ft³
